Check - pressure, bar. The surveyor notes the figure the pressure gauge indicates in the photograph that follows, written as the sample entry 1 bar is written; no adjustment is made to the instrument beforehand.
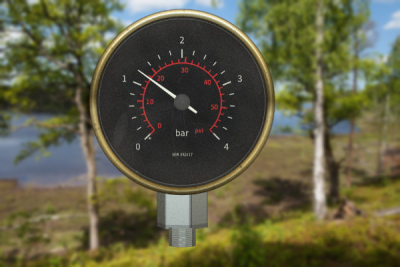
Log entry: 1.2 bar
